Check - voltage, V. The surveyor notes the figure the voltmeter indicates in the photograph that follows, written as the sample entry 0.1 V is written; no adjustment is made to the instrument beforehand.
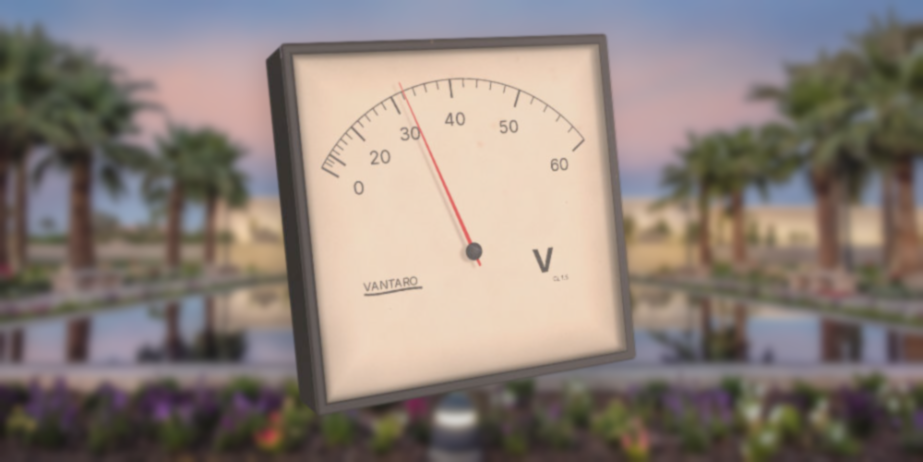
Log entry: 32 V
